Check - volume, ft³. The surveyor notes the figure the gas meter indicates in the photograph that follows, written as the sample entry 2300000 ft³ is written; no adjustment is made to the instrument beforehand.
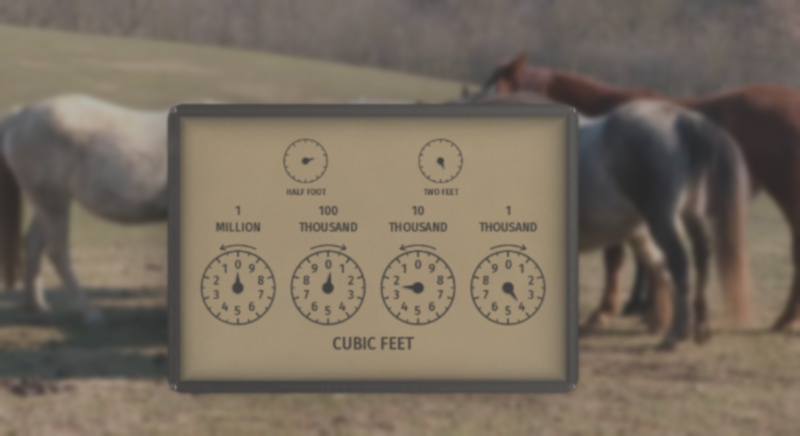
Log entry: 2400 ft³
